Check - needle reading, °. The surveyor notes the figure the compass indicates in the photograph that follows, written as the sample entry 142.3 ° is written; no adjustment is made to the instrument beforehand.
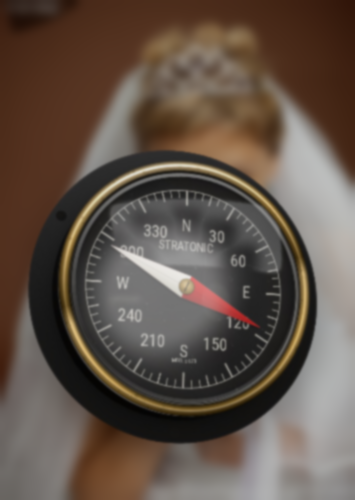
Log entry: 115 °
